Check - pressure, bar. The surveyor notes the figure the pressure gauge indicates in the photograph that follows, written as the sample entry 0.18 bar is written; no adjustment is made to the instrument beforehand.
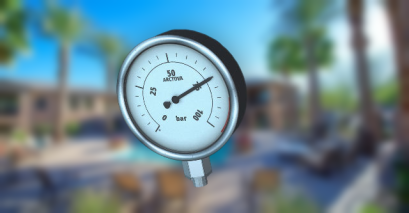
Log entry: 75 bar
